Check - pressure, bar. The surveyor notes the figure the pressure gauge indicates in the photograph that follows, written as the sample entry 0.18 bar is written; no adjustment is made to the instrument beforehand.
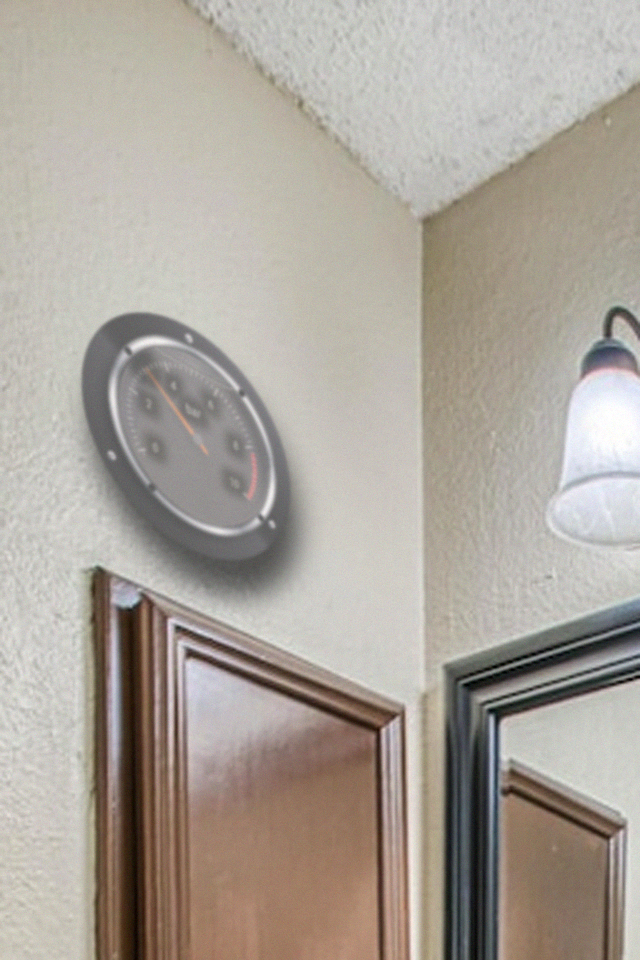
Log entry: 3 bar
